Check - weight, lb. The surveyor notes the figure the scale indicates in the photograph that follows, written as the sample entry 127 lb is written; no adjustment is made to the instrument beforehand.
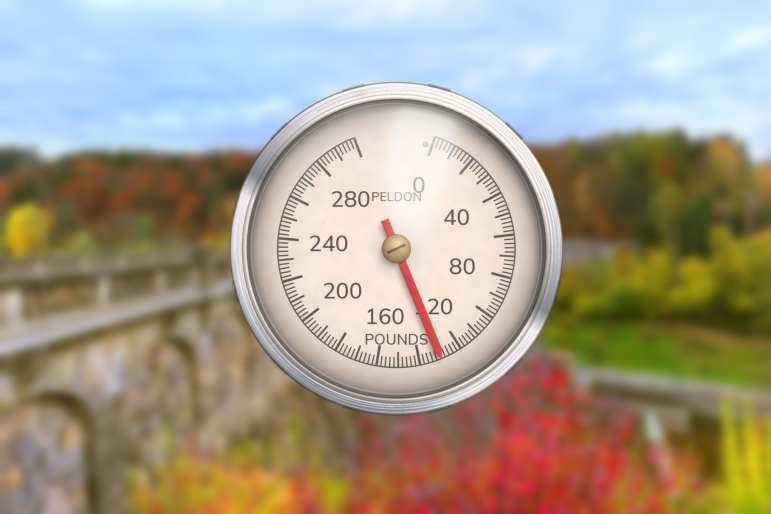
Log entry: 130 lb
